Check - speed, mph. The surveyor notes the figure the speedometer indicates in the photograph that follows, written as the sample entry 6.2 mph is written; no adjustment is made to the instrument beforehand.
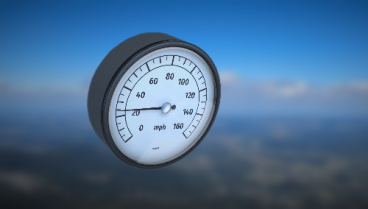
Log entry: 25 mph
